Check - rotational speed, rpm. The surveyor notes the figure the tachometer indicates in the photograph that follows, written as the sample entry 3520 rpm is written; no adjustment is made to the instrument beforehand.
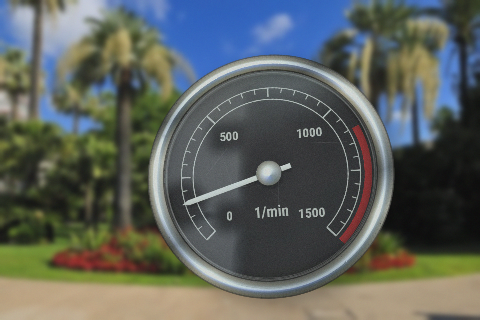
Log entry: 150 rpm
